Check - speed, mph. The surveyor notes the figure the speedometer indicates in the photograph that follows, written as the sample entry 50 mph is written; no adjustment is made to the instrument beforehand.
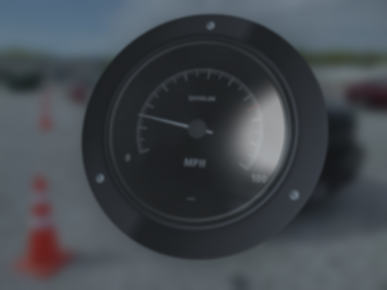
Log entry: 15 mph
